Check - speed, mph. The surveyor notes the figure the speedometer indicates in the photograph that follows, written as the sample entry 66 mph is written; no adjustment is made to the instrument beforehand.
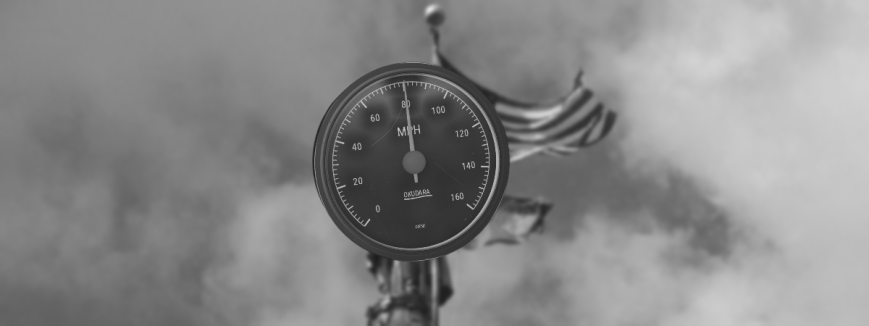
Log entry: 80 mph
